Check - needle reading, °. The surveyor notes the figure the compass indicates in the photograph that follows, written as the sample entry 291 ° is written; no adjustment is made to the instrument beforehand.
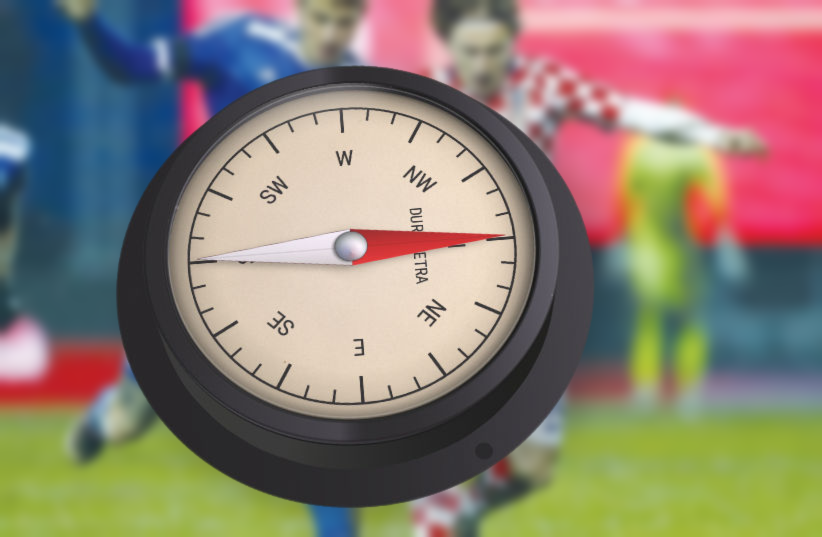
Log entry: 0 °
